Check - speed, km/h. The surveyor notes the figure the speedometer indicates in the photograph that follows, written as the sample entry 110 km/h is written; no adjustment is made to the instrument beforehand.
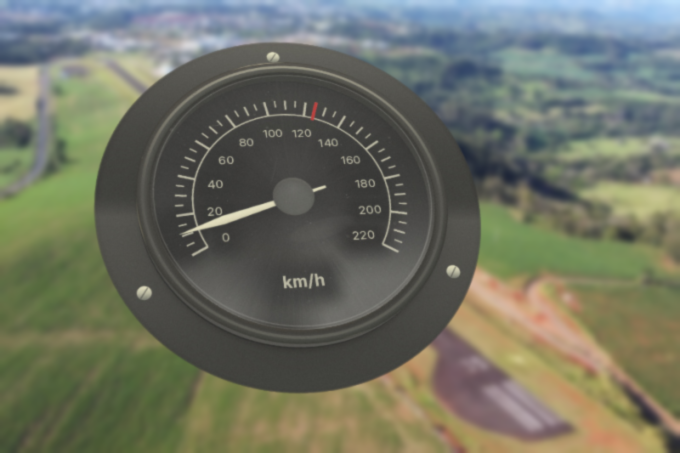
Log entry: 10 km/h
